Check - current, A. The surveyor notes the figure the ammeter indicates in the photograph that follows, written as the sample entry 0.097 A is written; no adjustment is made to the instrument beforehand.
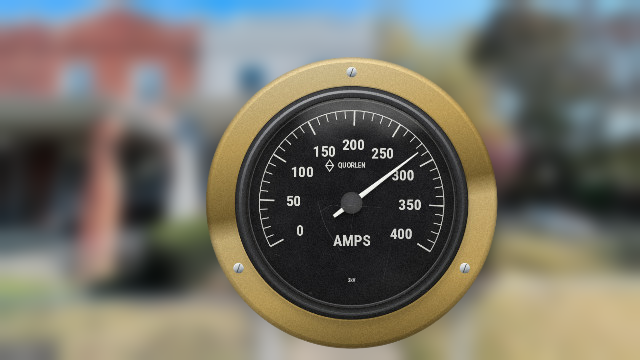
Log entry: 285 A
